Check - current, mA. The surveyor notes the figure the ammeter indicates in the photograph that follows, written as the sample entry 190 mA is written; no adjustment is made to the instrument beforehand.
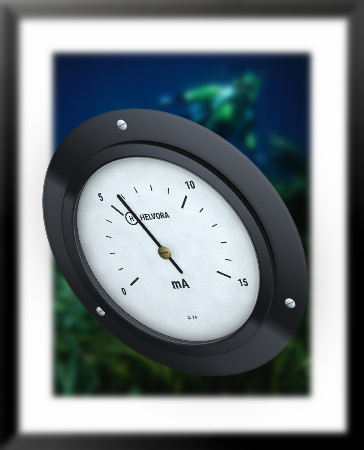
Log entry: 6 mA
